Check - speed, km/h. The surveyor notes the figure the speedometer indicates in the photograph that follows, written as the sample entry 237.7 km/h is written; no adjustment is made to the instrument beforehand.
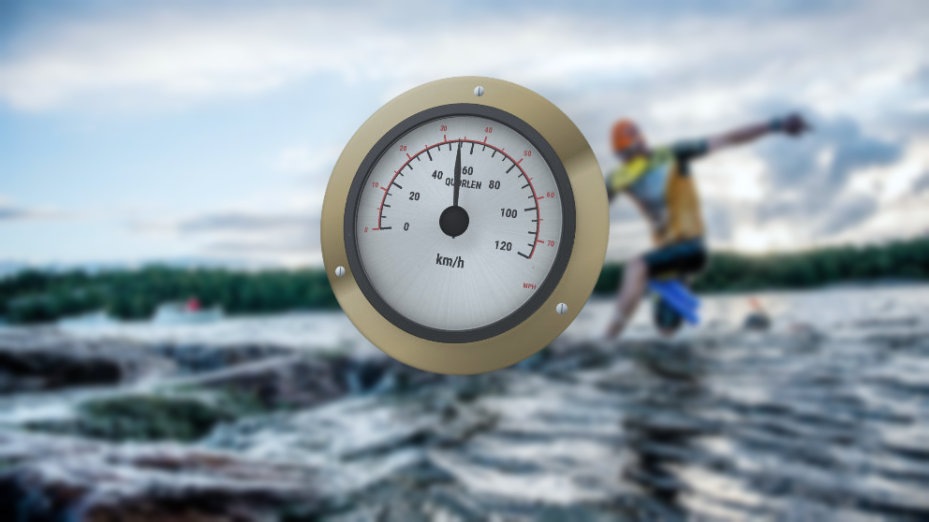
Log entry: 55 km/h
